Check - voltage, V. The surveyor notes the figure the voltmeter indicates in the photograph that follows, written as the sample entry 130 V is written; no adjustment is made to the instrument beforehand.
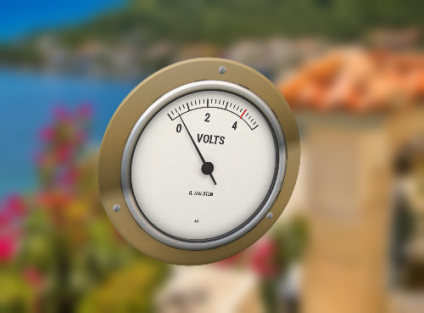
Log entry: 0.4 V
